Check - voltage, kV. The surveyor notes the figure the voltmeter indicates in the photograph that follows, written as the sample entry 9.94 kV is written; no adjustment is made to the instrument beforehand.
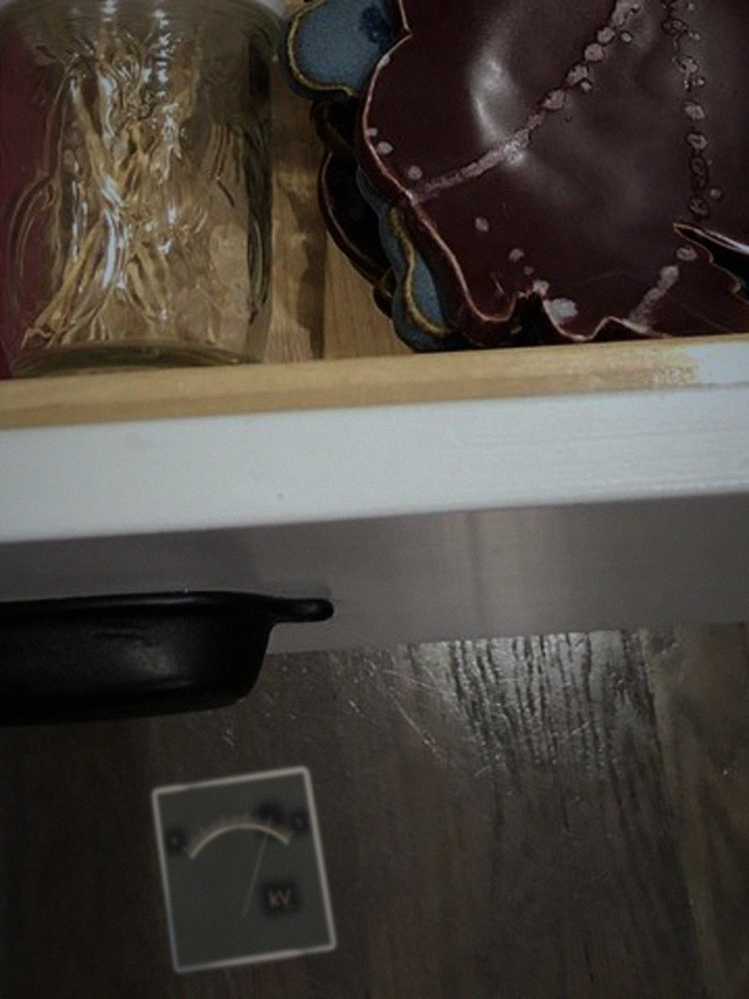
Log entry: 4 kV
